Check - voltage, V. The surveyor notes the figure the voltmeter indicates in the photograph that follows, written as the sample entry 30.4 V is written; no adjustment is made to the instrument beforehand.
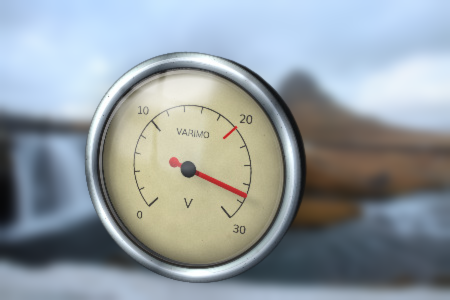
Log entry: 27 V
